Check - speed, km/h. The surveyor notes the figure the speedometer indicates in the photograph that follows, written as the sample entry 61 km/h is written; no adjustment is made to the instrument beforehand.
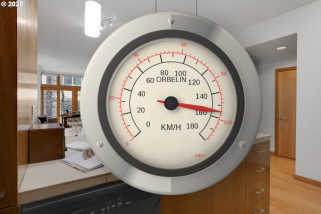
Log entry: 155 km/h
